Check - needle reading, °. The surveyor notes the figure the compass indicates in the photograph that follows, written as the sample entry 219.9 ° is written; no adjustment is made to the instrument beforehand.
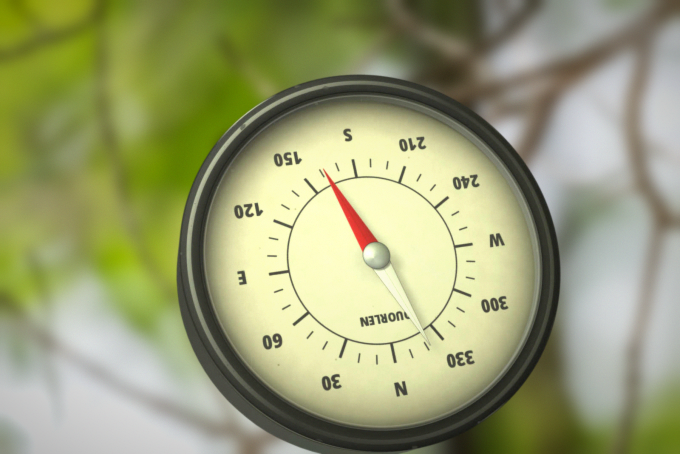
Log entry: 160 °
